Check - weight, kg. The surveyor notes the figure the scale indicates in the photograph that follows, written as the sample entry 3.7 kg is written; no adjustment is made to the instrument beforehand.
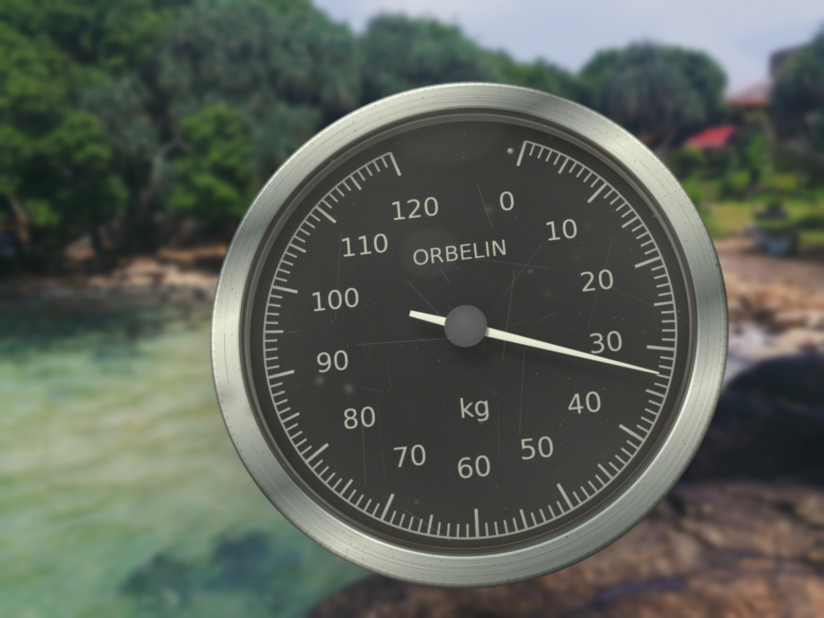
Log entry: 33 kg
